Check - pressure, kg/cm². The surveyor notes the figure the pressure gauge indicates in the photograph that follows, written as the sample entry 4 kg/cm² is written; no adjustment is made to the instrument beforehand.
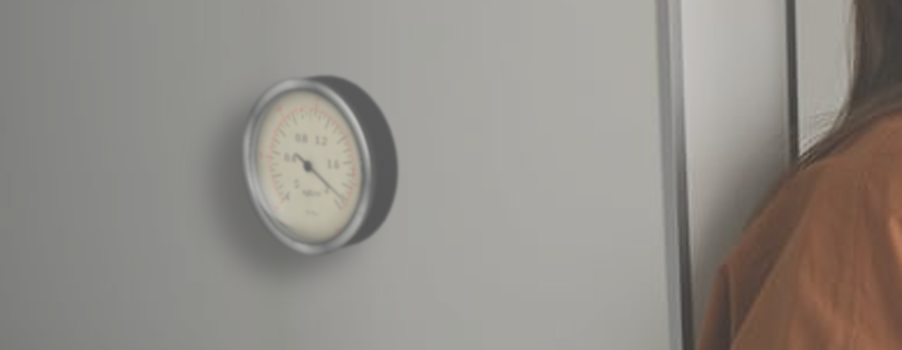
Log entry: 1.9 kg/cm²
